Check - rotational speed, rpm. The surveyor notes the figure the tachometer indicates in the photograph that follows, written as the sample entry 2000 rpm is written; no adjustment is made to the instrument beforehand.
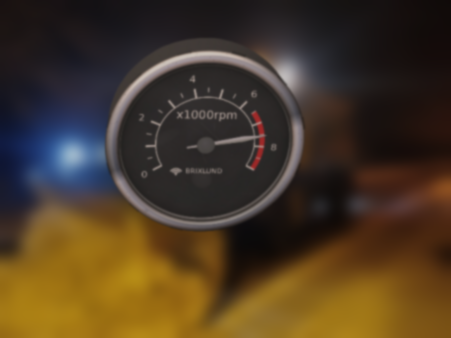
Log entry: 7500 rpm
